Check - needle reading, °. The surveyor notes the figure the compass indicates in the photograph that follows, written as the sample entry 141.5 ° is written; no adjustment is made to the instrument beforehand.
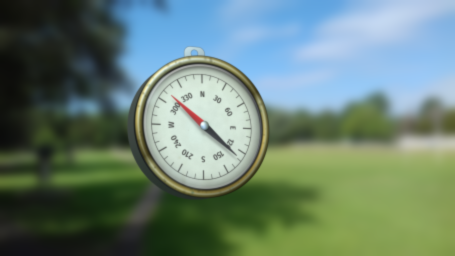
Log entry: 310 °
